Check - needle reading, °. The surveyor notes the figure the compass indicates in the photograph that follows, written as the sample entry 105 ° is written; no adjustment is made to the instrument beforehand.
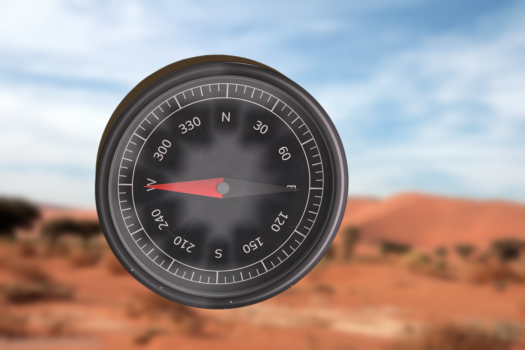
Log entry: 270 °
